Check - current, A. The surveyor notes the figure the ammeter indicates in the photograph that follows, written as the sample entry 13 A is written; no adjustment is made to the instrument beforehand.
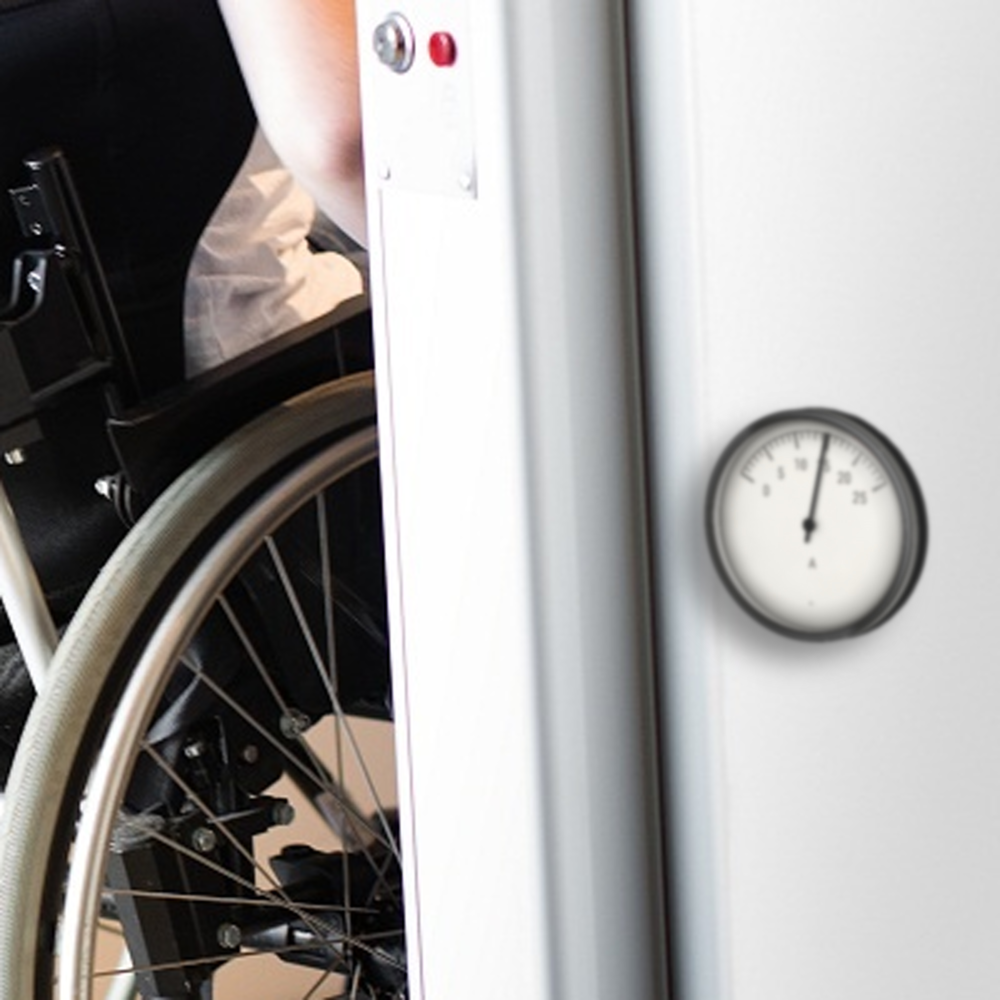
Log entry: 15 A
